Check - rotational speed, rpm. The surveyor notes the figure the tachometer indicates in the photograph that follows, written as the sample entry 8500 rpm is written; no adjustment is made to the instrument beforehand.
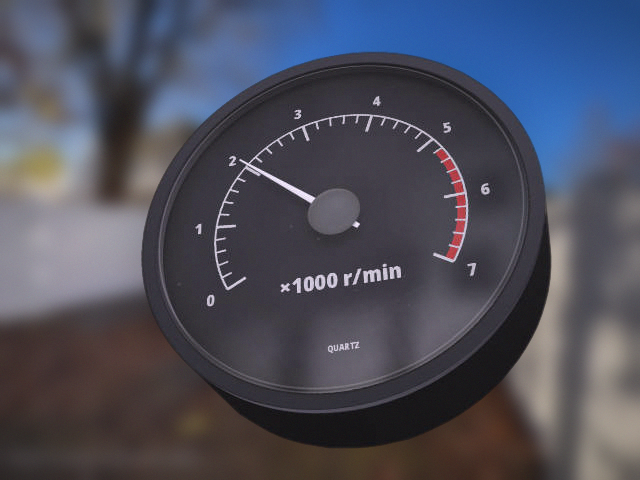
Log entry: 2000 rpm
